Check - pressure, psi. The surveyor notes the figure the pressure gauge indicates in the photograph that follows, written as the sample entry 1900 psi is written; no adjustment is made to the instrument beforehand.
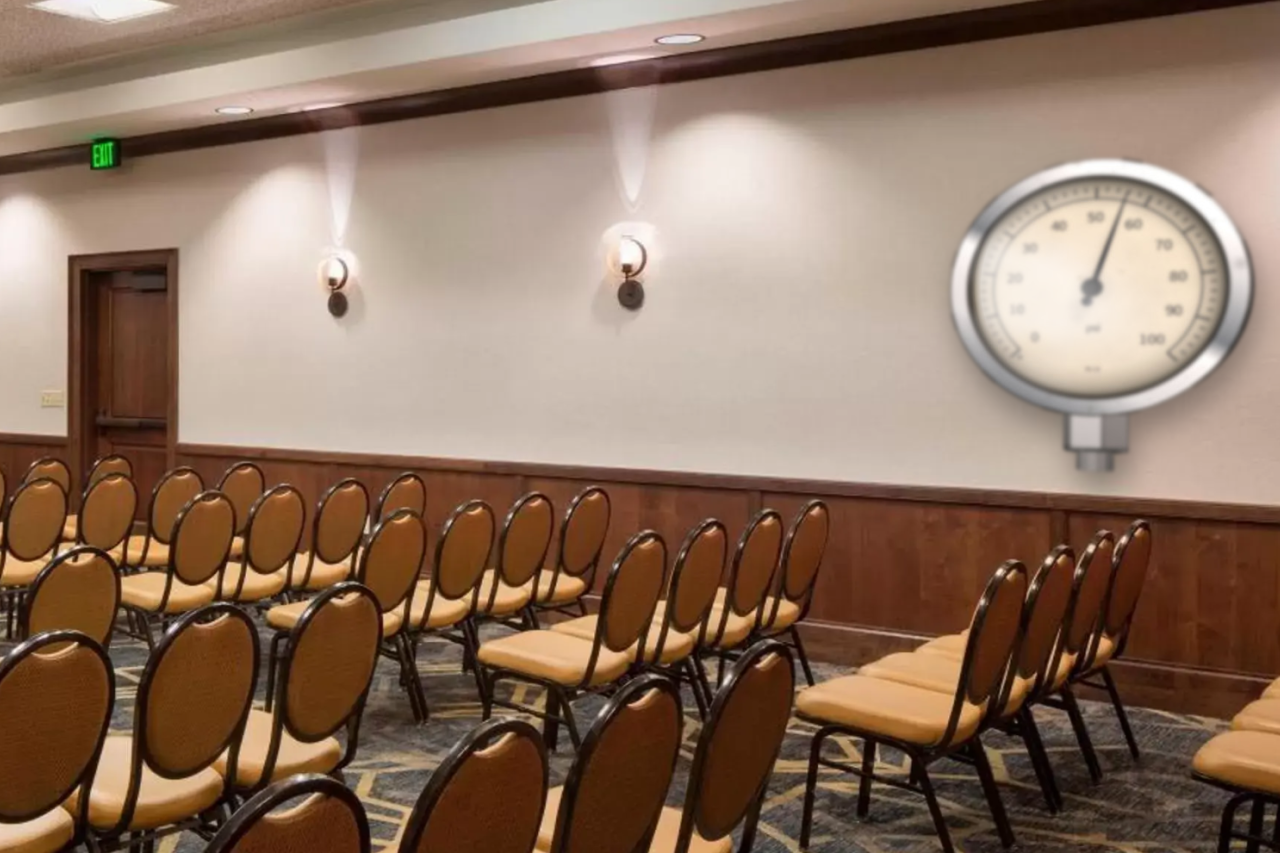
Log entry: 56 psi
